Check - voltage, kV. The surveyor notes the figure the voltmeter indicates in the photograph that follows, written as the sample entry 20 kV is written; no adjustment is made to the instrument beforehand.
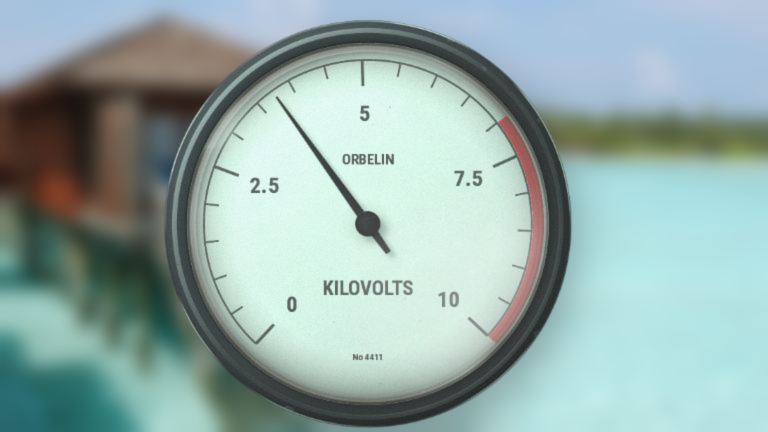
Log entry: 3.75 kV
